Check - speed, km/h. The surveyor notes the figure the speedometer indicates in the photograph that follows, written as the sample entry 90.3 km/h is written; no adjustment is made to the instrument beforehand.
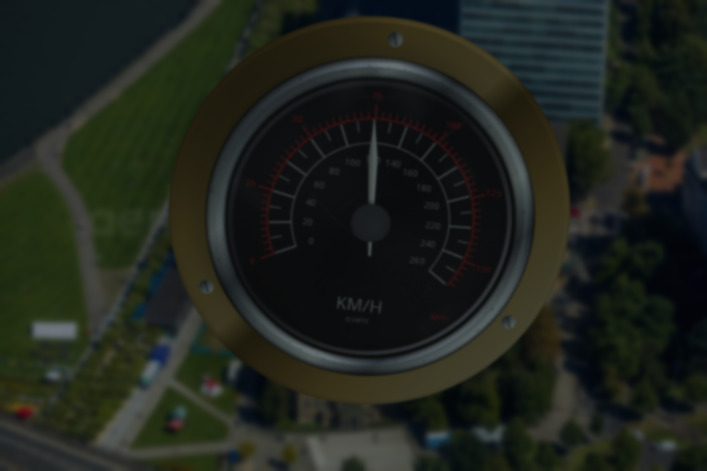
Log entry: 120 km/h
